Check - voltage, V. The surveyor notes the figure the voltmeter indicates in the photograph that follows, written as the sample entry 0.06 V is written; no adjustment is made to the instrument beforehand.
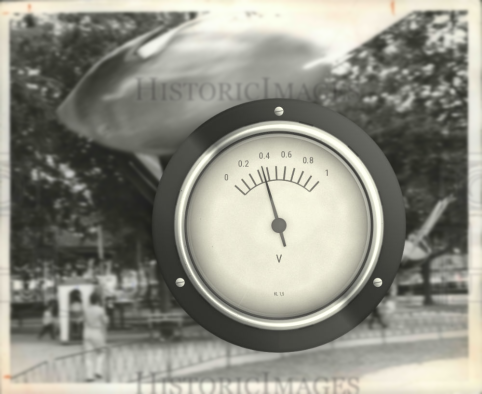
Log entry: 0.35 V
